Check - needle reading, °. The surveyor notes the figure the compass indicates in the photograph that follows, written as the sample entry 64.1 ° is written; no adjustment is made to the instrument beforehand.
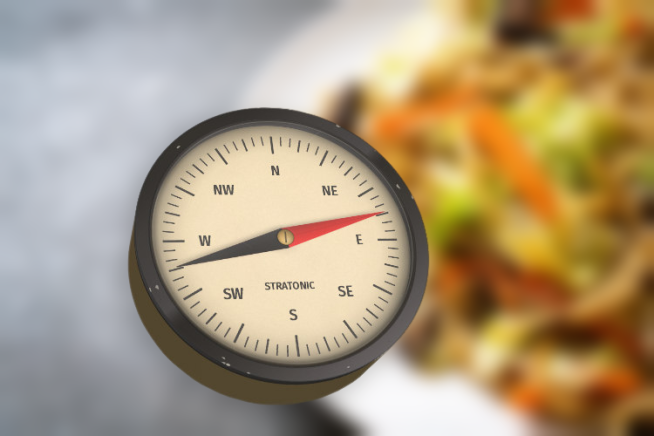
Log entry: 75 °
